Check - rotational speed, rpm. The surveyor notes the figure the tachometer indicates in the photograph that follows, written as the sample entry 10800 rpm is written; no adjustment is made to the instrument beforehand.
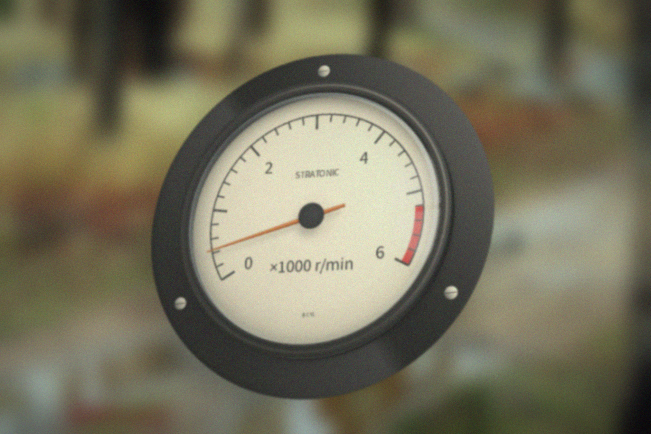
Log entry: 400 rpm
